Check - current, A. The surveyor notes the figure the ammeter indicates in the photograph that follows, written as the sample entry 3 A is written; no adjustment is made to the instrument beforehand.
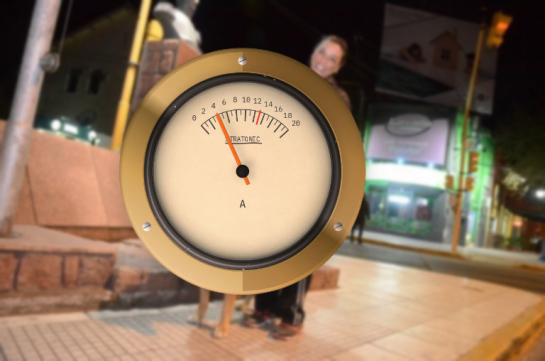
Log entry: 4 A
